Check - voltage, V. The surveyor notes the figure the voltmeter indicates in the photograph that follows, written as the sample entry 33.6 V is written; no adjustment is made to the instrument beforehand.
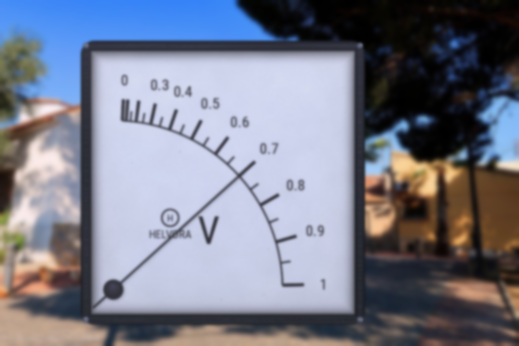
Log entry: 0.7 V
